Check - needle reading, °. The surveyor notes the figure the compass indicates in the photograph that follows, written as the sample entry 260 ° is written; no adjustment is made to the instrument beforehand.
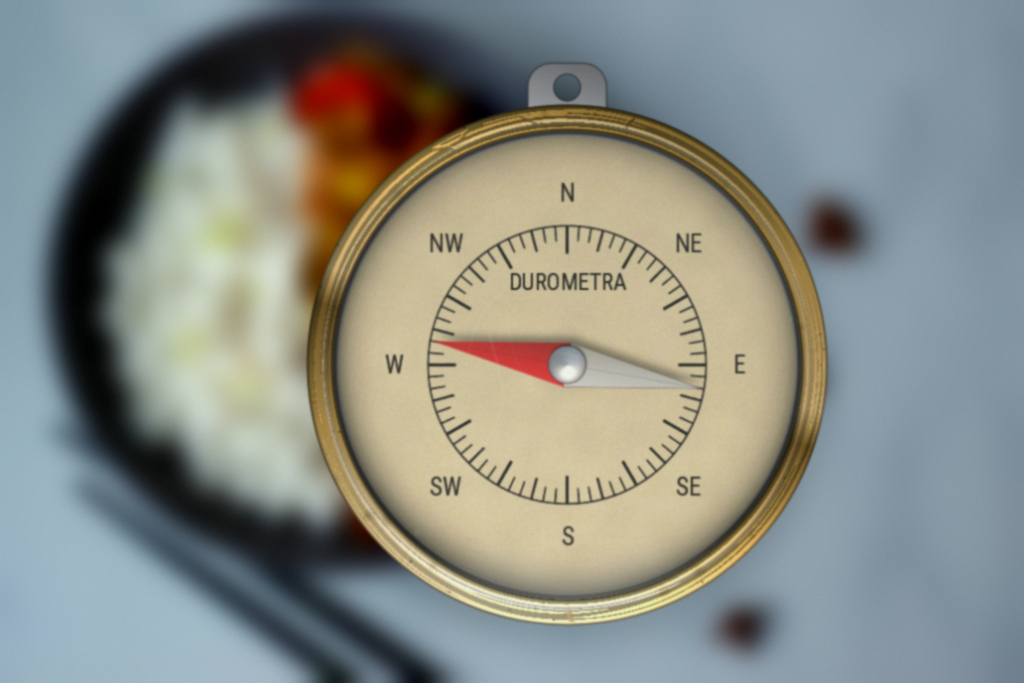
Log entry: 280 °
